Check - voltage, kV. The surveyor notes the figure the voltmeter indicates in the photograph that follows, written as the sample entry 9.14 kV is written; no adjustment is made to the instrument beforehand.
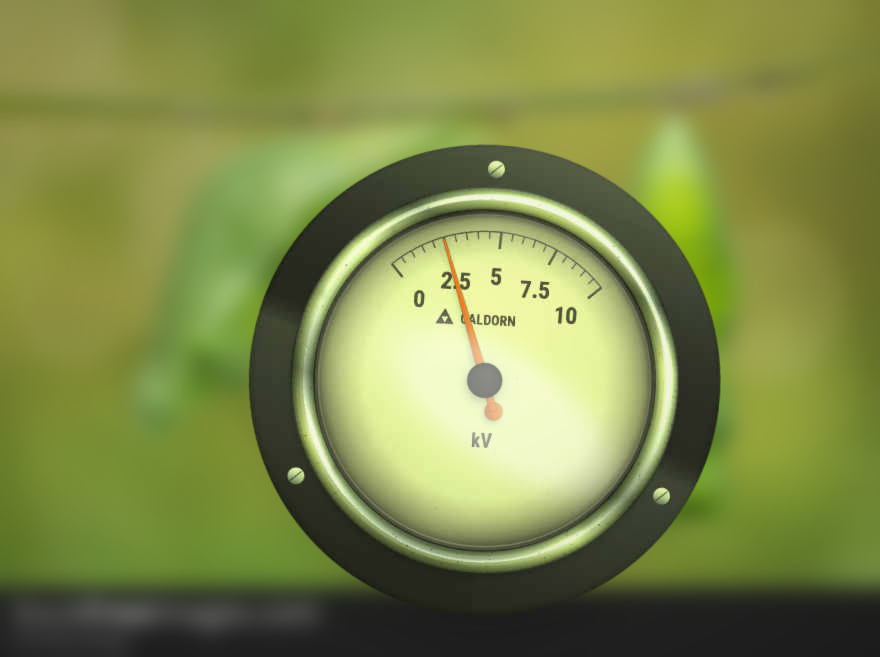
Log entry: 2.5 kV
